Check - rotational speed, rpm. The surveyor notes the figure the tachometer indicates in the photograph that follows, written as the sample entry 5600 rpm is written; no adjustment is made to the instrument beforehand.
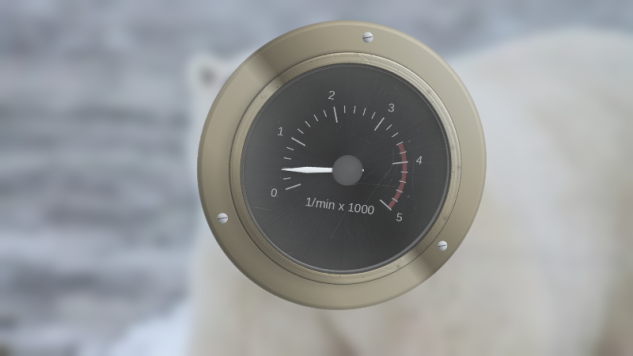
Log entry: 400 rpm
